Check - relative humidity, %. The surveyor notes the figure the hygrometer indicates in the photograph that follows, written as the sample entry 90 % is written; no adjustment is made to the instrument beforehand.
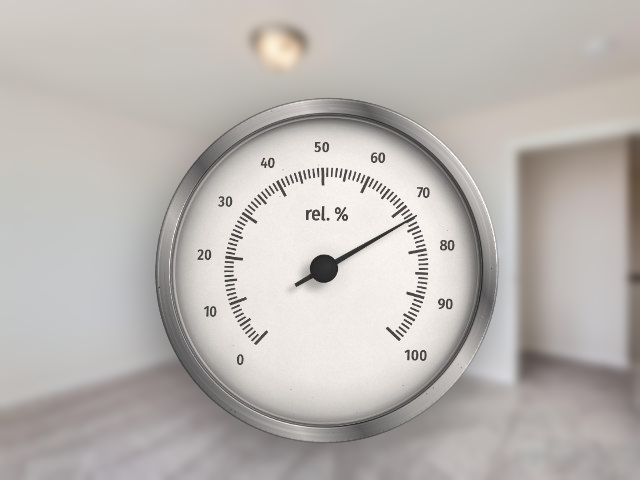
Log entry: 73 %
